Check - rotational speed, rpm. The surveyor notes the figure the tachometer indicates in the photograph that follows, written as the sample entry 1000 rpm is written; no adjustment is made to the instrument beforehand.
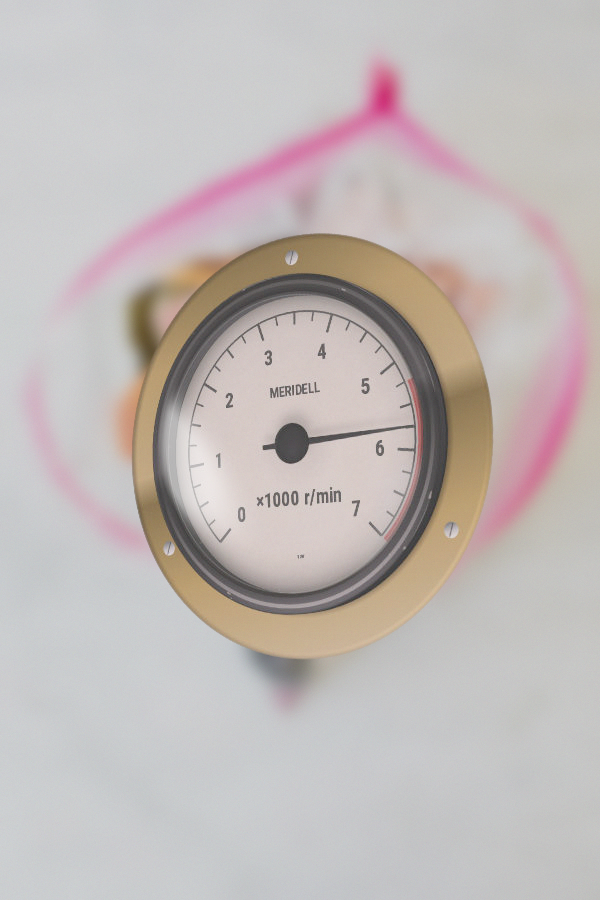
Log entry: 5750 rpm
